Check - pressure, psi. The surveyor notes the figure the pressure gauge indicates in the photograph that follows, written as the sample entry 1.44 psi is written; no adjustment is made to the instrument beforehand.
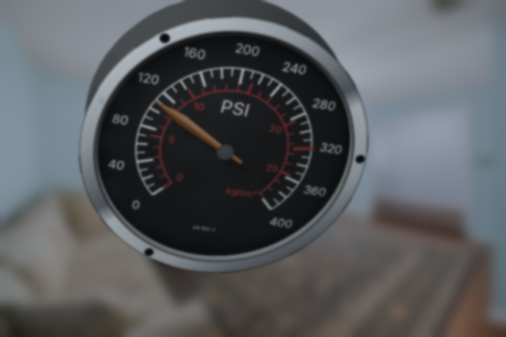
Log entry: 110 psi
